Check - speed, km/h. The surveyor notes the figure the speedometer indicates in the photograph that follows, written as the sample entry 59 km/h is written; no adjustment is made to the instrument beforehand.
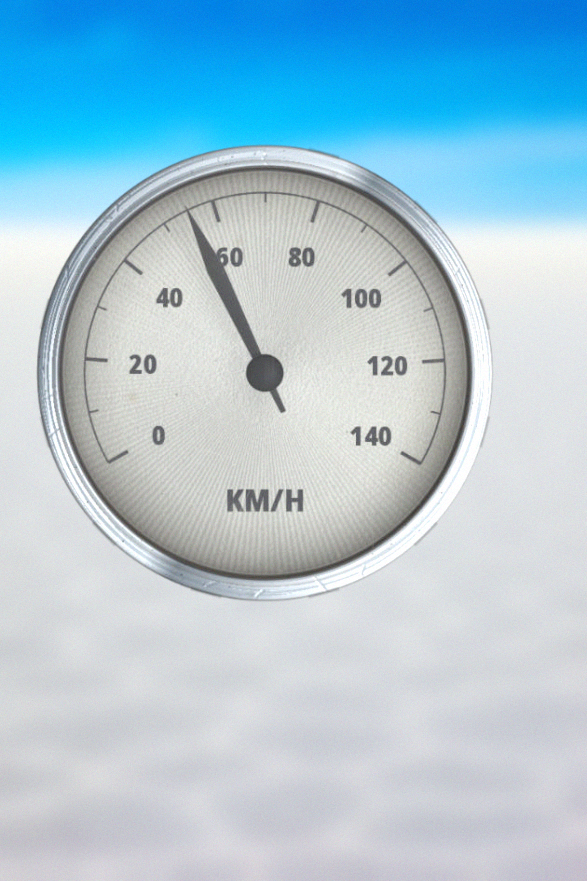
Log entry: 55 km/h
